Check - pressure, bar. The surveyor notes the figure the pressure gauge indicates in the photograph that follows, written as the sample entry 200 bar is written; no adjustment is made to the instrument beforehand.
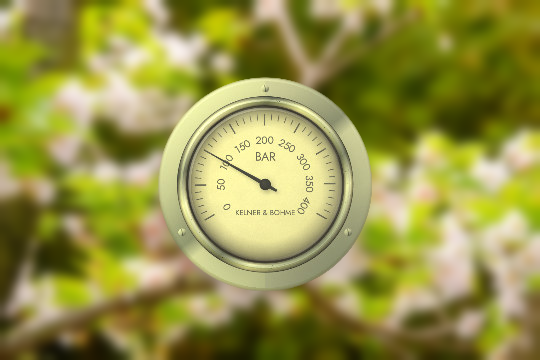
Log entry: 100 bar
